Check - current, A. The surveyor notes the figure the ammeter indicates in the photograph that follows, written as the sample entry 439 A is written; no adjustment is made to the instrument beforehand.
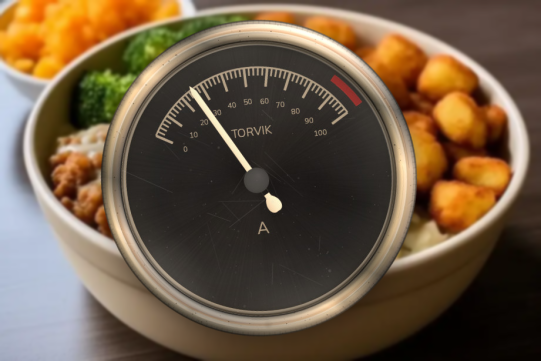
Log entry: 26 A
